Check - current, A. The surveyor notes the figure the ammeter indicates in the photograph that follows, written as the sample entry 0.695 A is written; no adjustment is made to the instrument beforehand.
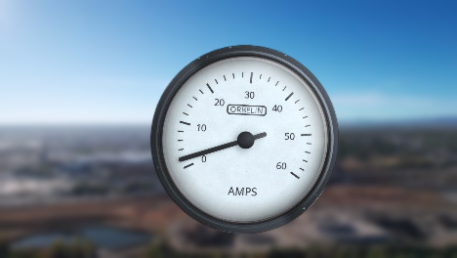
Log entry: 2 A
